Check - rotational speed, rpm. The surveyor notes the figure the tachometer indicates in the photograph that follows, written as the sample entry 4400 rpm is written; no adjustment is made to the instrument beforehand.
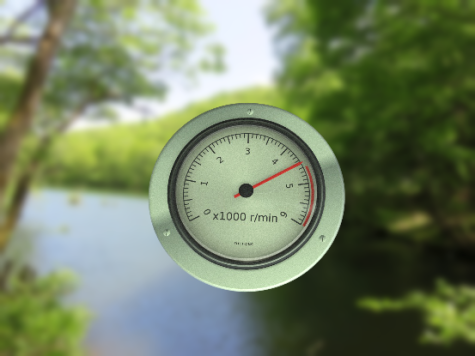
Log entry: 4500 rpm
